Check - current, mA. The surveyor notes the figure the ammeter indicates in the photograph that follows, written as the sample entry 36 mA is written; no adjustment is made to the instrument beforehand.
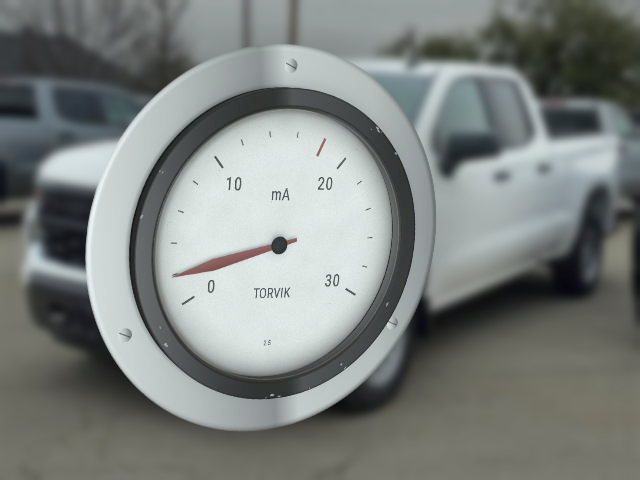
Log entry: 2 mA
